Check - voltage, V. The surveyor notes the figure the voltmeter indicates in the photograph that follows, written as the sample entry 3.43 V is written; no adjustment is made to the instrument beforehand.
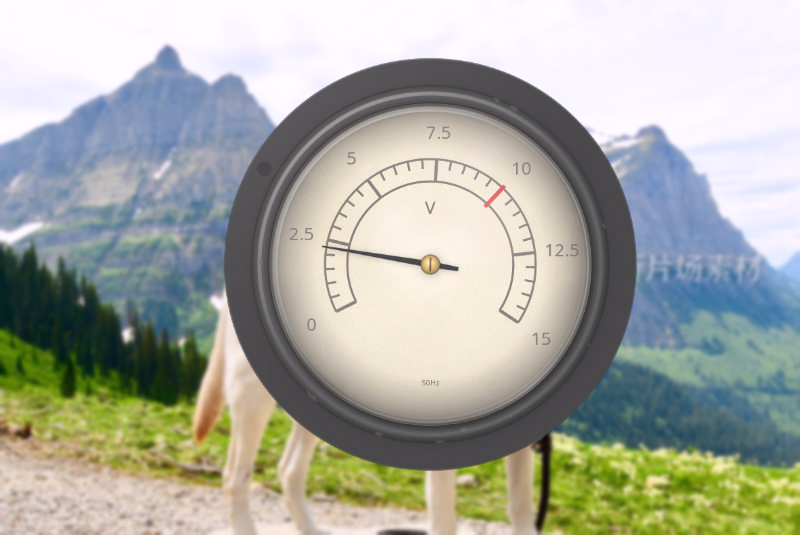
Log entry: 2.25 V
